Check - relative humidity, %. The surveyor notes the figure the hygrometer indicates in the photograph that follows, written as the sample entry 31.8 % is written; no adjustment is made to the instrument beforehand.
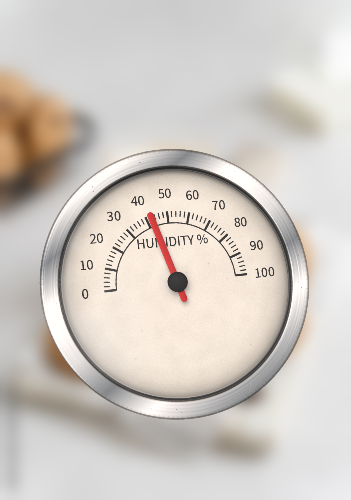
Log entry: 42 %
